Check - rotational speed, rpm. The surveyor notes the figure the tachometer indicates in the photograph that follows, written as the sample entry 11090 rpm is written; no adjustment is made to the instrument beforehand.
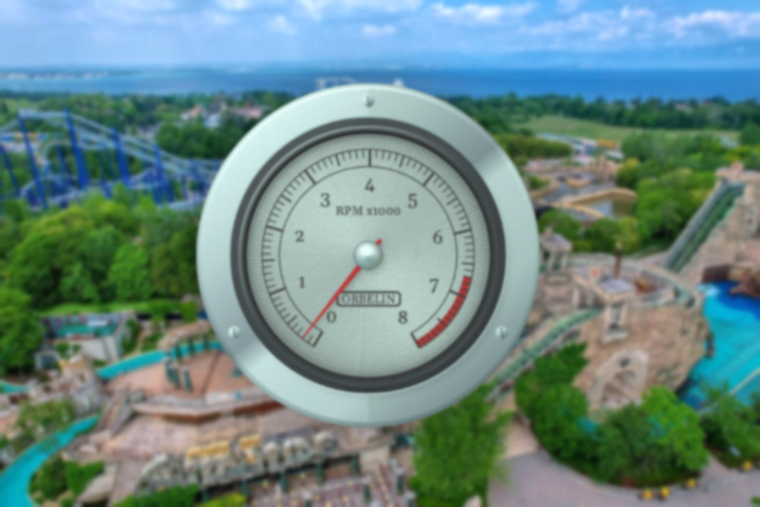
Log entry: 200 rpm
